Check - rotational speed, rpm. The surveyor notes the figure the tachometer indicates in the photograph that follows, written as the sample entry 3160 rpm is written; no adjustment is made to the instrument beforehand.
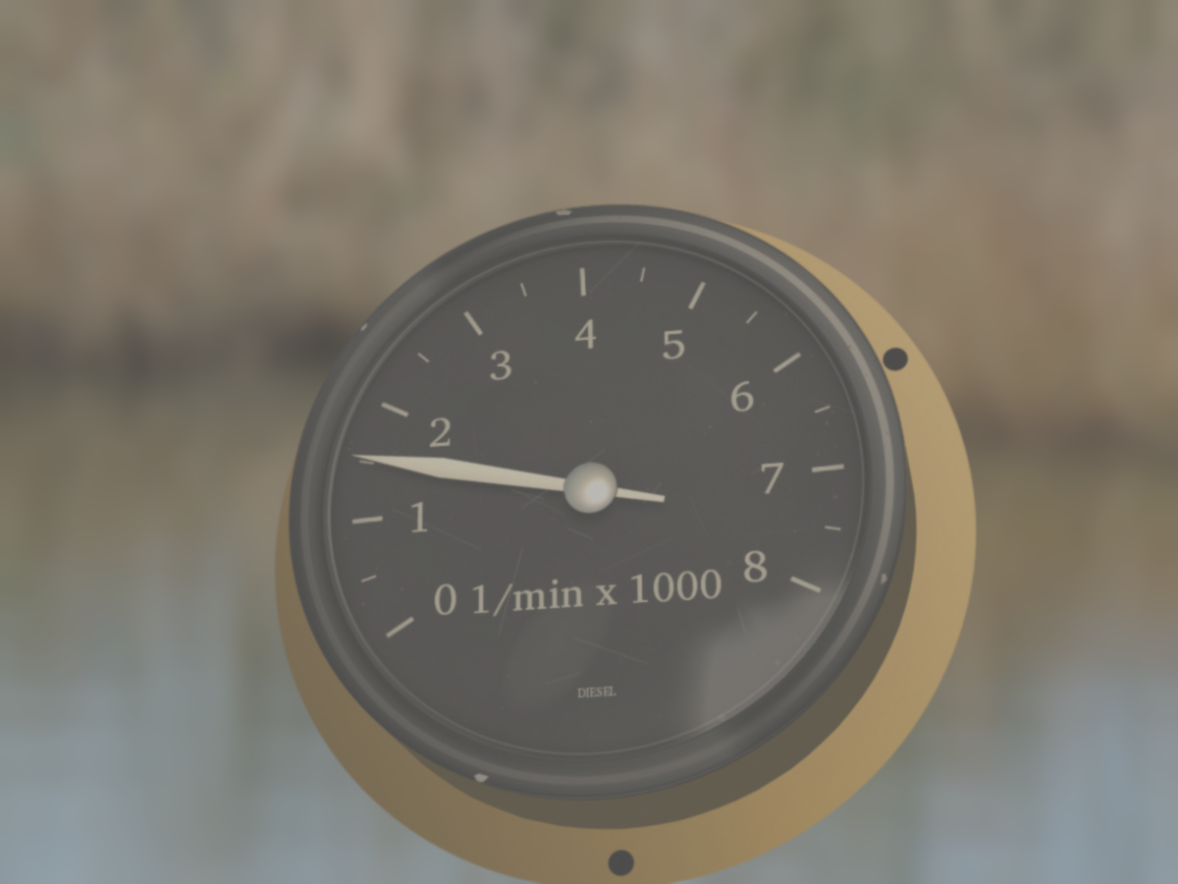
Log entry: 1500 rpm
